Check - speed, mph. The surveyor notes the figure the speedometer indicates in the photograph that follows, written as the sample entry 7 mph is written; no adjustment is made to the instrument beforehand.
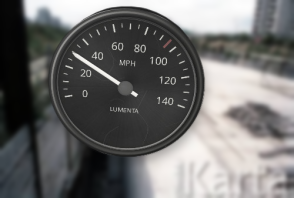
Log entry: 30 mph
